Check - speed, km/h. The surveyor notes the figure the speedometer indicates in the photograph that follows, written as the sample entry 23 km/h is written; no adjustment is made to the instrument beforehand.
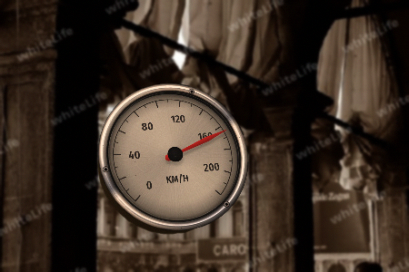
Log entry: 165 km/h
